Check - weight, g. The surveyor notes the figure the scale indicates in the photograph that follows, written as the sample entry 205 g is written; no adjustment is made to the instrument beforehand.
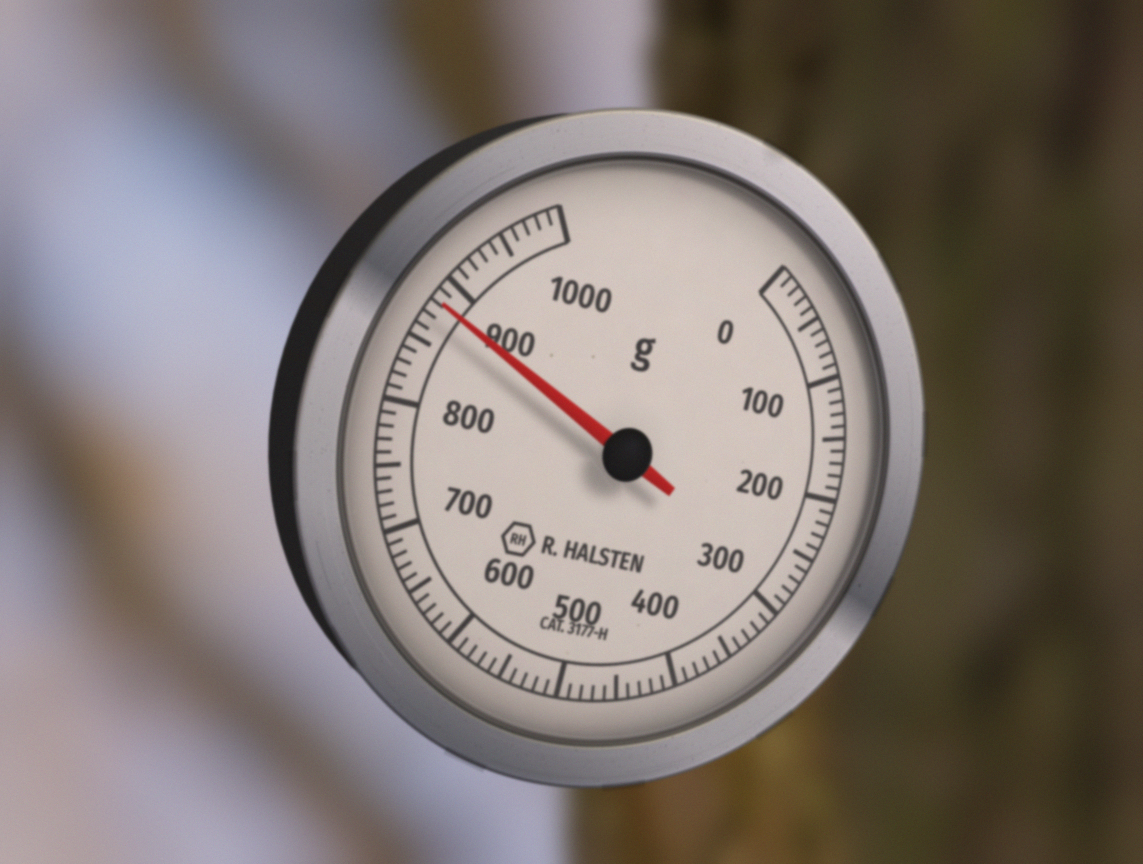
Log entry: 880 g
